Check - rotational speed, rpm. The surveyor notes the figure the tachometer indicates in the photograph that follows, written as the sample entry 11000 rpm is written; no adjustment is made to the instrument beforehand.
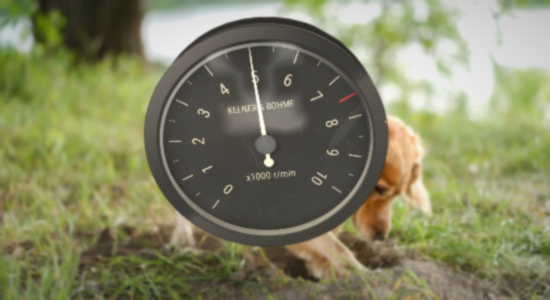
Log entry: 5000 rpm
